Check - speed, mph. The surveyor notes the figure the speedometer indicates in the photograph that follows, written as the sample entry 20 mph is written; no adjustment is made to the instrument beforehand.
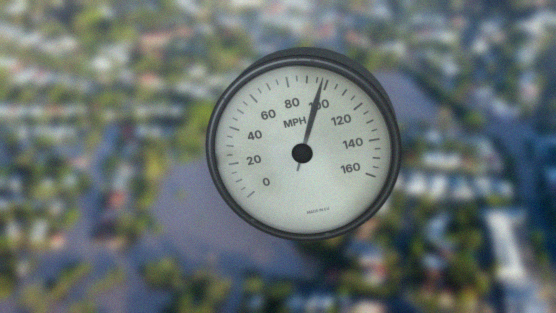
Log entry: 97.5 mph
